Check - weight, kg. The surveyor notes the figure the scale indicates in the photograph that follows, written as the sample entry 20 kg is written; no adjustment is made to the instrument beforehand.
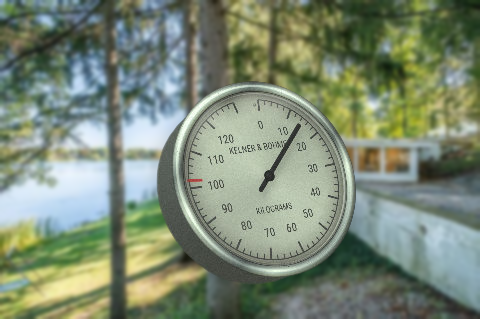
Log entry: 14 kg
